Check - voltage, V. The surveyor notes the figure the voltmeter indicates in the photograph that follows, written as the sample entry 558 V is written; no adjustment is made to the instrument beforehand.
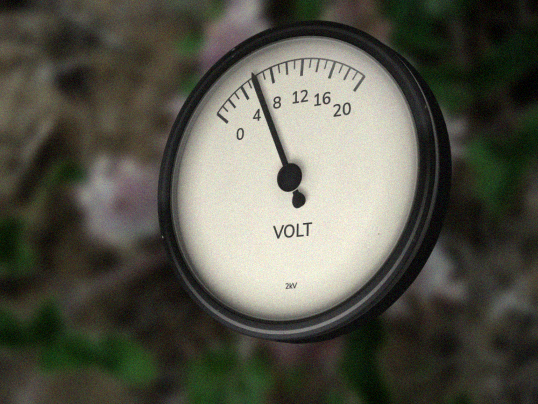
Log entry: 6 V
